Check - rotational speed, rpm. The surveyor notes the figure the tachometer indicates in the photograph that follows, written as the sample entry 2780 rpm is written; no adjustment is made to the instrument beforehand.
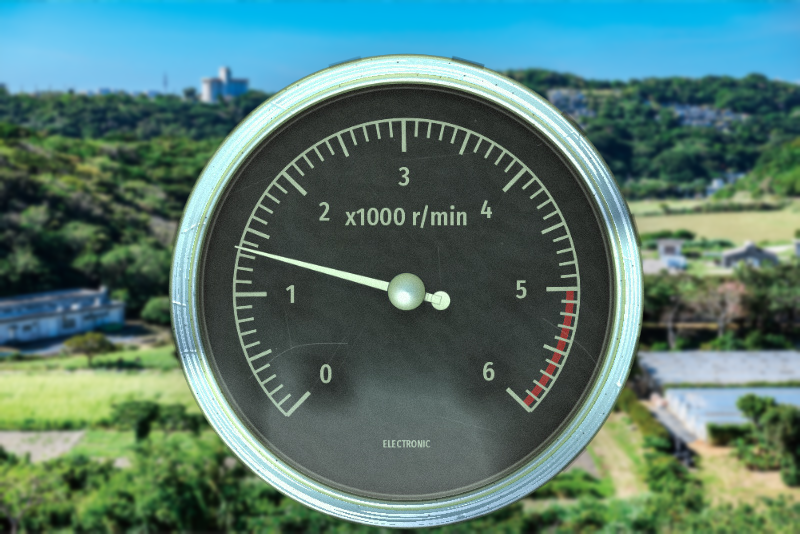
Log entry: 1350 rpm
